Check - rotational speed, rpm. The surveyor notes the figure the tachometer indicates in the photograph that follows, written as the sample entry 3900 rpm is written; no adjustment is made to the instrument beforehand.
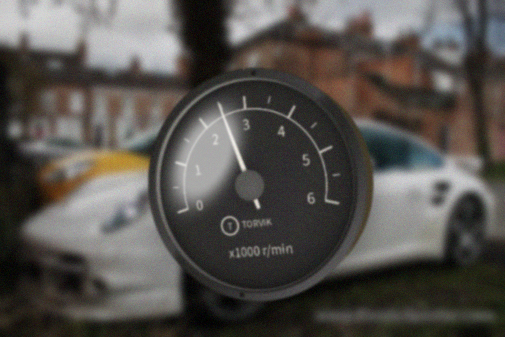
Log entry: 2500 rpm
